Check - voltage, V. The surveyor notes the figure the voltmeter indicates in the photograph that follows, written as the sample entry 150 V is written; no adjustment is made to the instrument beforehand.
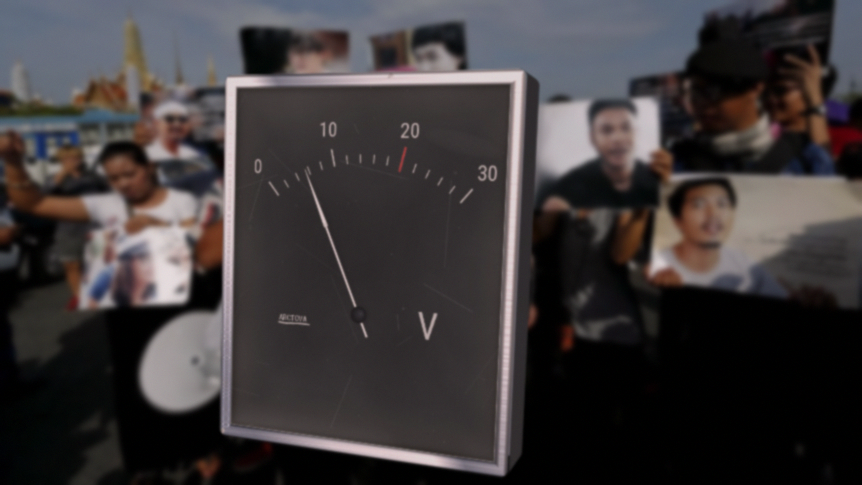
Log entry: 6 V
